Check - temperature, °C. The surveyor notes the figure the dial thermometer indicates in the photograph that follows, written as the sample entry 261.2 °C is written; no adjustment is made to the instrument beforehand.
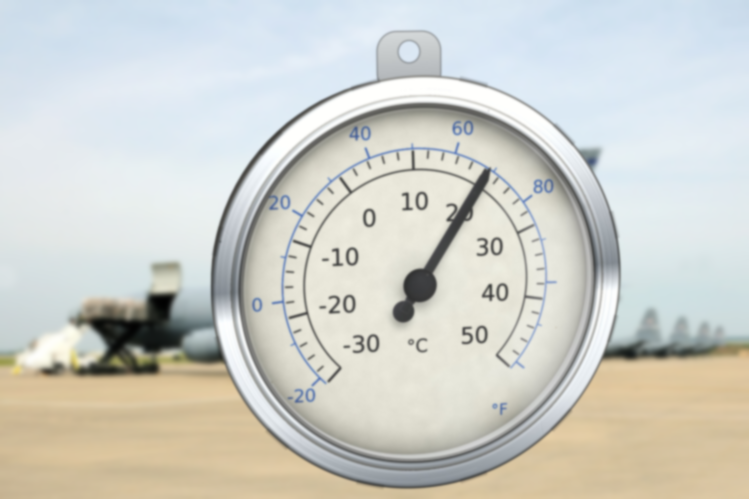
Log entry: 20 °C
